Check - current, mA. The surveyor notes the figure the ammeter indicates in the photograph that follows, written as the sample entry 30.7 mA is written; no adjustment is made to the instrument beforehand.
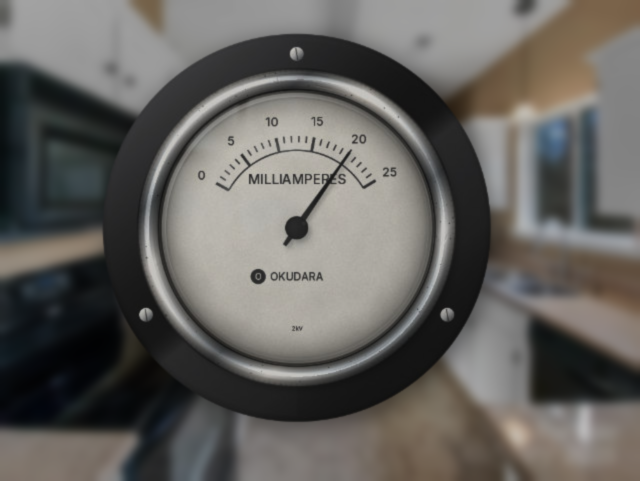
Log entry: 20 mA
